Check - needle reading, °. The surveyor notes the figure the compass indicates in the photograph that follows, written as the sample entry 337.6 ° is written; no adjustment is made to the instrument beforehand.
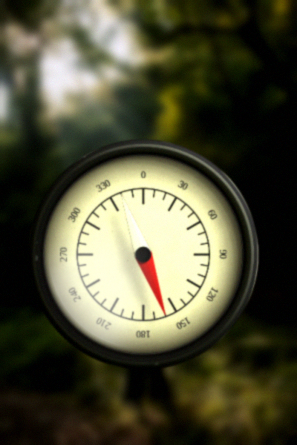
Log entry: 160 °
